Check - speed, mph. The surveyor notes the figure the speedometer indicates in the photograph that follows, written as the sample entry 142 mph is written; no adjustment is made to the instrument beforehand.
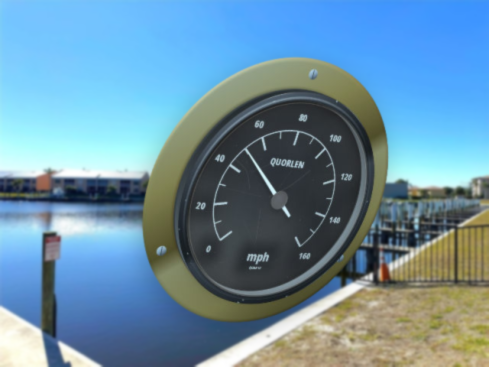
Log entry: 50 mph
